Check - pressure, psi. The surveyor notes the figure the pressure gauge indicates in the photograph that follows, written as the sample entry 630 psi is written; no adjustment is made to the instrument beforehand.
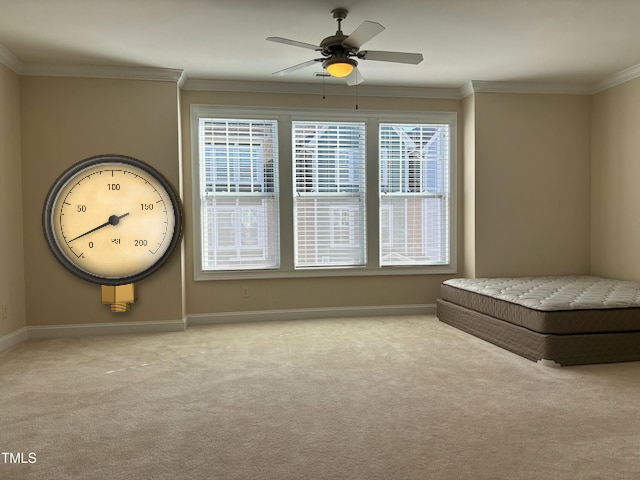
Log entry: 15 psi
